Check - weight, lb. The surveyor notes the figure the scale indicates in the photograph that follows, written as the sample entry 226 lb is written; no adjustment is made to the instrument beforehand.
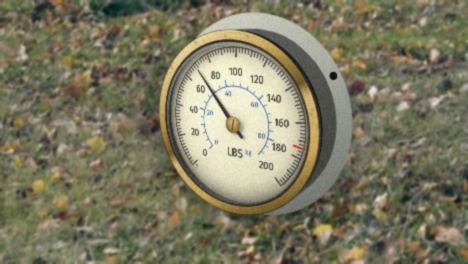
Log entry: 70 lb
